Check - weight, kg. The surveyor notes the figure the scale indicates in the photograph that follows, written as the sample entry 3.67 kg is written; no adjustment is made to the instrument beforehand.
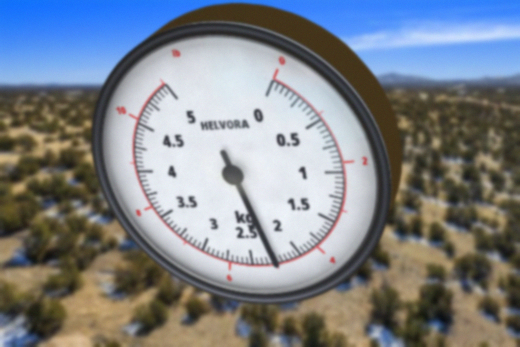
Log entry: 2.25 kg
